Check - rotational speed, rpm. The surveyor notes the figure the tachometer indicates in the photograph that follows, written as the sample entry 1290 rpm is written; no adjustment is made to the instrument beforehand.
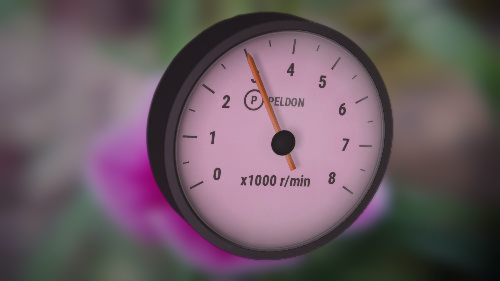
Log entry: 3000 rpm
